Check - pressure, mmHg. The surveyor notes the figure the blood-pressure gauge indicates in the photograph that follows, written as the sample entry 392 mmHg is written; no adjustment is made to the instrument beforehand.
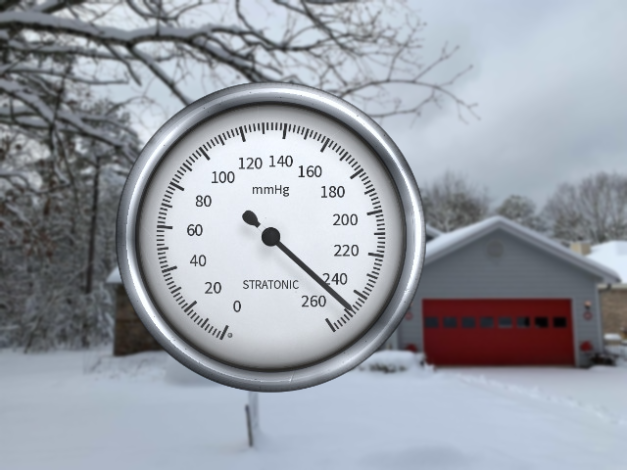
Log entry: 248 mmHg
